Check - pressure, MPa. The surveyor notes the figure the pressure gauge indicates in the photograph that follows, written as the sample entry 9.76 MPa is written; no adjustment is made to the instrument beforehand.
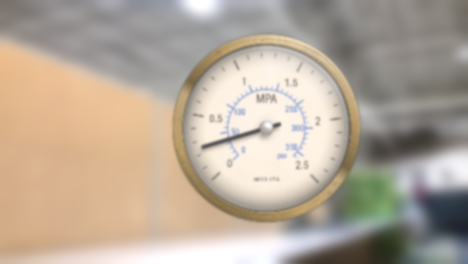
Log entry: 0.25 MPa
